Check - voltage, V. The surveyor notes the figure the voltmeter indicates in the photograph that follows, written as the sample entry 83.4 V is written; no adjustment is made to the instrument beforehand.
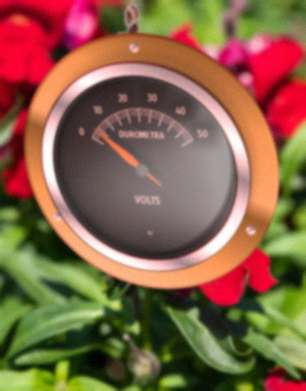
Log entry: 5 V
